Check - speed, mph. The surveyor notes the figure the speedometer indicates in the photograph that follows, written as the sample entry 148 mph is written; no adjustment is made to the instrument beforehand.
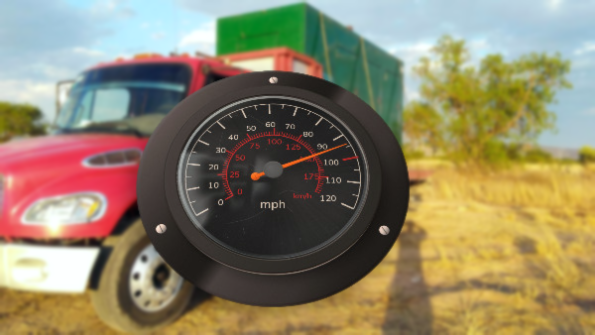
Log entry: 95 mph
